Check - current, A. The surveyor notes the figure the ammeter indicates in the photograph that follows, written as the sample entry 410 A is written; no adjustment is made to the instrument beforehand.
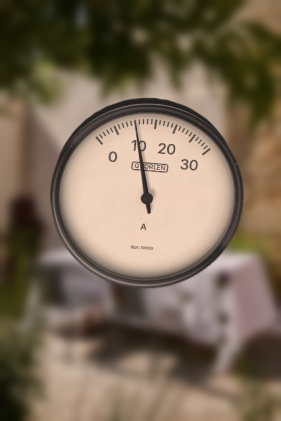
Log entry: 10 A
